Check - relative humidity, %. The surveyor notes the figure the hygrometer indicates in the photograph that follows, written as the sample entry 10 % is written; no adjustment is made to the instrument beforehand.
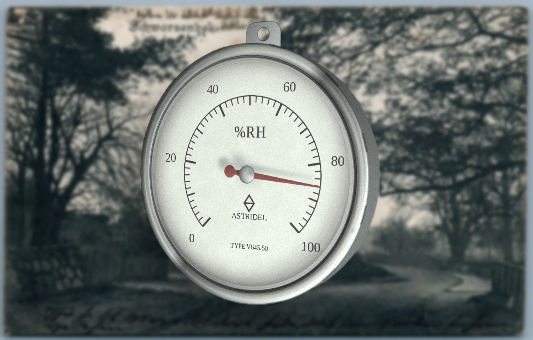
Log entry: 86 %
